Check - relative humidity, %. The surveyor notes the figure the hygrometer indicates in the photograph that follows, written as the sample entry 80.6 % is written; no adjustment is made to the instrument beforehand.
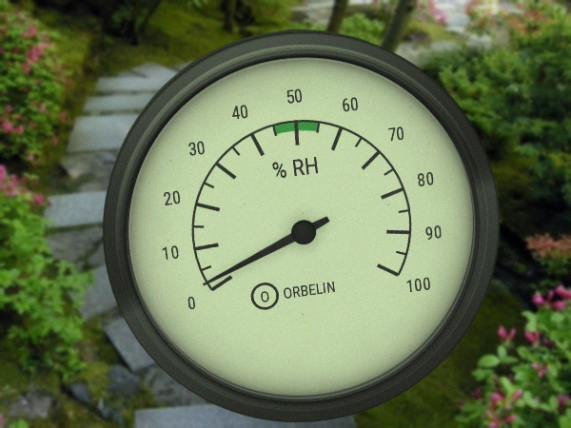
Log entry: 2.5 %
